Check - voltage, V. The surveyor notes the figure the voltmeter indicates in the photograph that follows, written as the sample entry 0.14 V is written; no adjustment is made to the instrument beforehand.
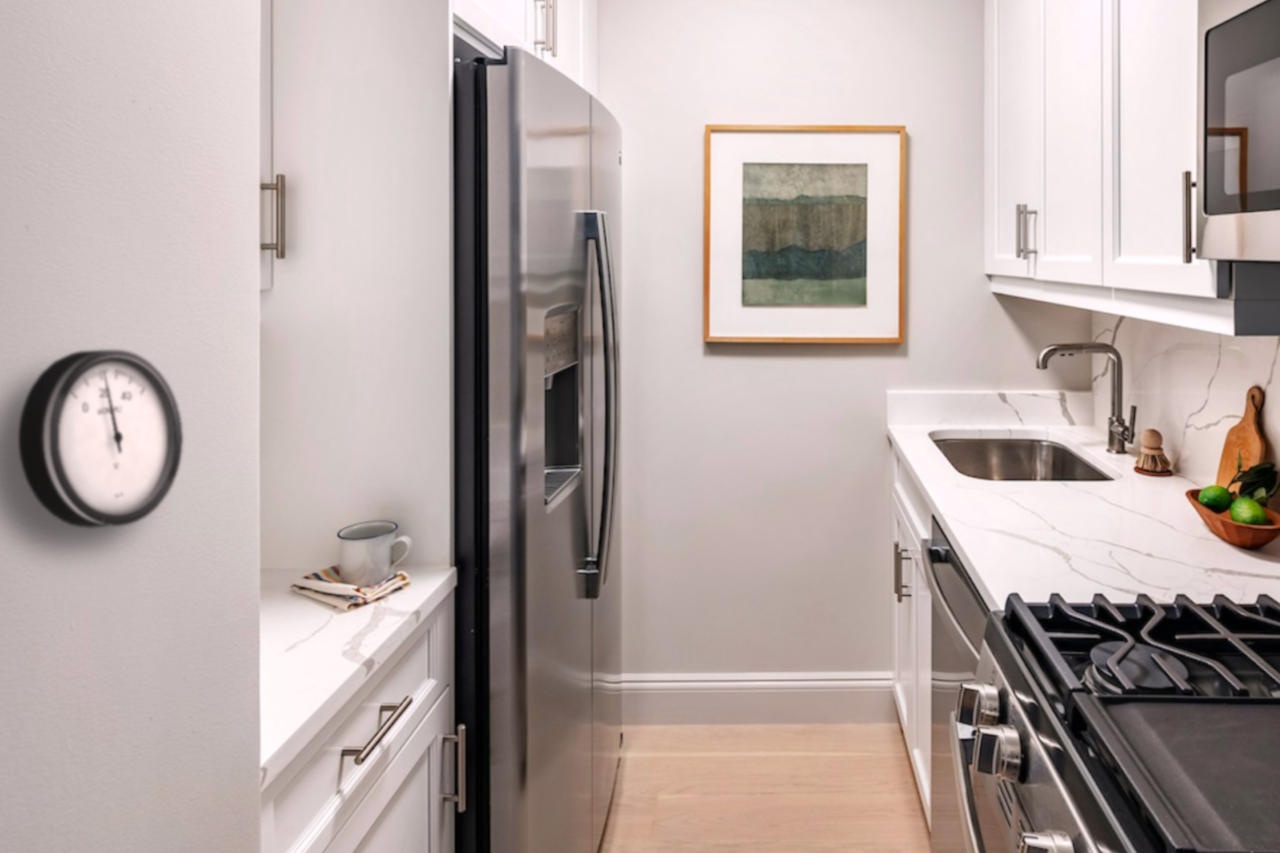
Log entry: 20 V
